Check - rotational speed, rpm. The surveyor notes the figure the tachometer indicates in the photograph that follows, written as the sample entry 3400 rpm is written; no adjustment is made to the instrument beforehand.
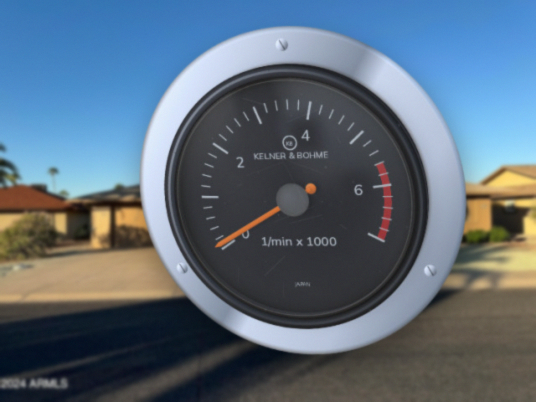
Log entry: 100 rpm
